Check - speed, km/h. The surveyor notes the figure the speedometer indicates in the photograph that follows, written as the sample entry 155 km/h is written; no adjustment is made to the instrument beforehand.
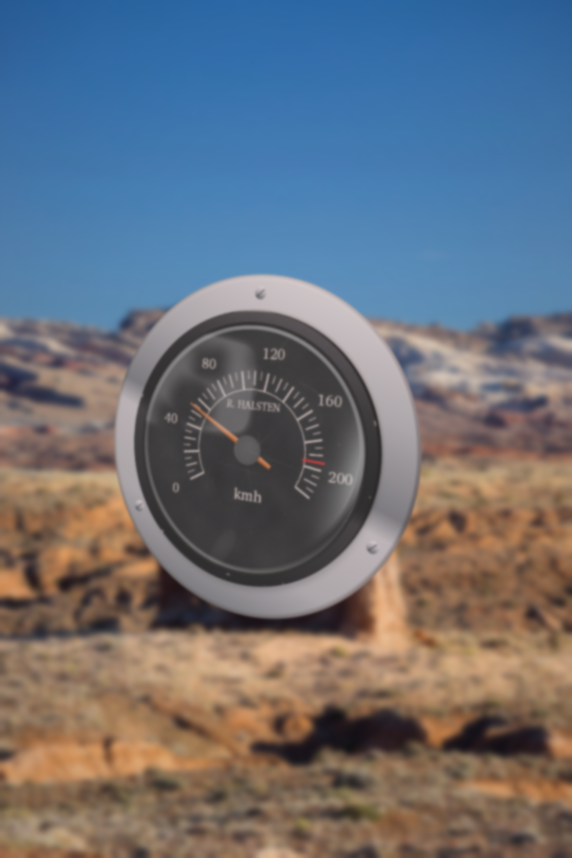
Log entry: 55 km/h
